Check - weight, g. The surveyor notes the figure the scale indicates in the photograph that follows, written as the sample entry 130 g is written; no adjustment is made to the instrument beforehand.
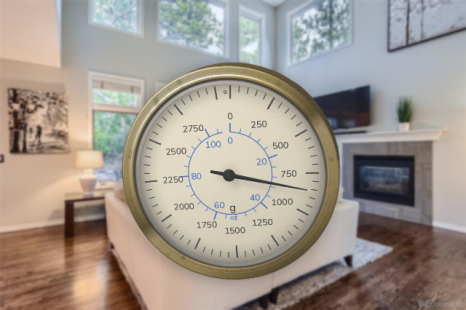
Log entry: 850 g
